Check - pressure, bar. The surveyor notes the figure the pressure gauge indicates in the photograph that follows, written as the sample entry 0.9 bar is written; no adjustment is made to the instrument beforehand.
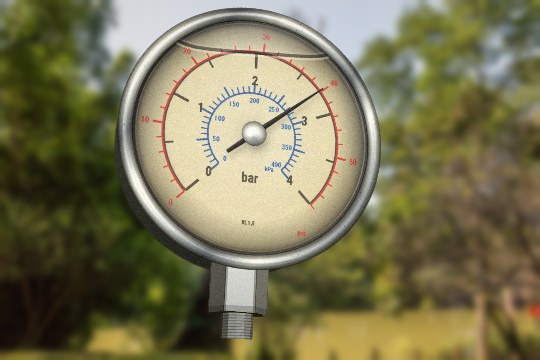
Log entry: 2.75 bar
